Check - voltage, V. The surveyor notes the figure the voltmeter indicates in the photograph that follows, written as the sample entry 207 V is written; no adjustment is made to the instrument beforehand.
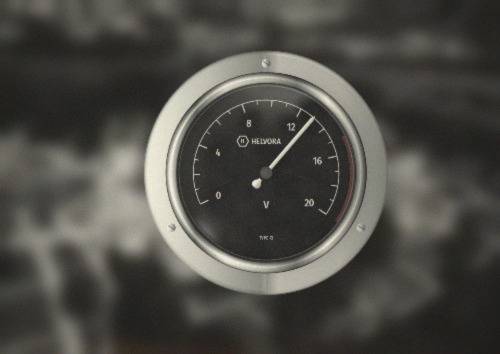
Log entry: 13 V
